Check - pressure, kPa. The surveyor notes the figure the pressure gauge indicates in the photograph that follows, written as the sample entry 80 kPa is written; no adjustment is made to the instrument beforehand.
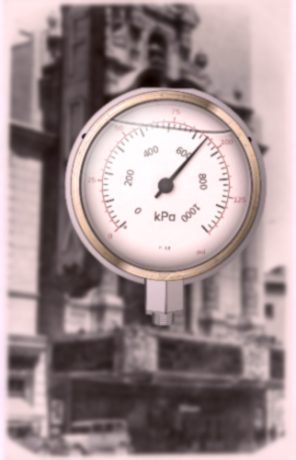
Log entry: 640 kPa
